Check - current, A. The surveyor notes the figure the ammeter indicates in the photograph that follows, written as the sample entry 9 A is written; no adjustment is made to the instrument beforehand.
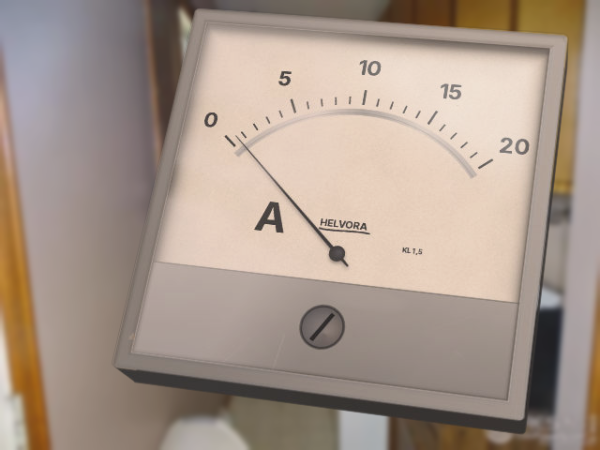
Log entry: 0.5 A
